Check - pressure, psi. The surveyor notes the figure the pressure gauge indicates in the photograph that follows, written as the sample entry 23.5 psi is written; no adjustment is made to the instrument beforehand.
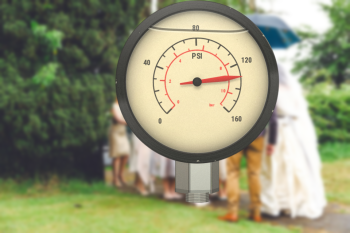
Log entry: 130 psi
